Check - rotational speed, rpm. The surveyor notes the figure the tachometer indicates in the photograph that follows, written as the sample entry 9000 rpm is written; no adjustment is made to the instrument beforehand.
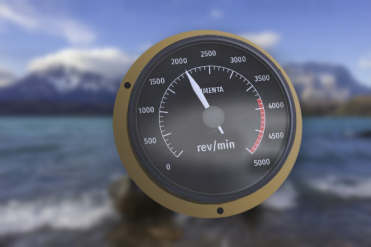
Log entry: 2000 rpm
